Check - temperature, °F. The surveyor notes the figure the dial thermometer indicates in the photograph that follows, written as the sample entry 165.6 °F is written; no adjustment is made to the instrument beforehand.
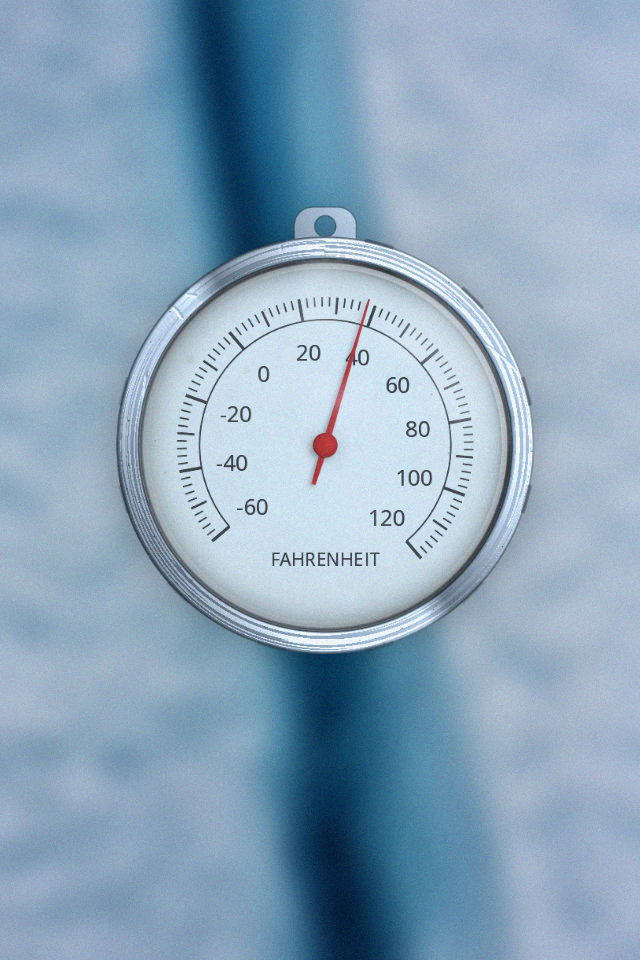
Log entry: 38 °F
